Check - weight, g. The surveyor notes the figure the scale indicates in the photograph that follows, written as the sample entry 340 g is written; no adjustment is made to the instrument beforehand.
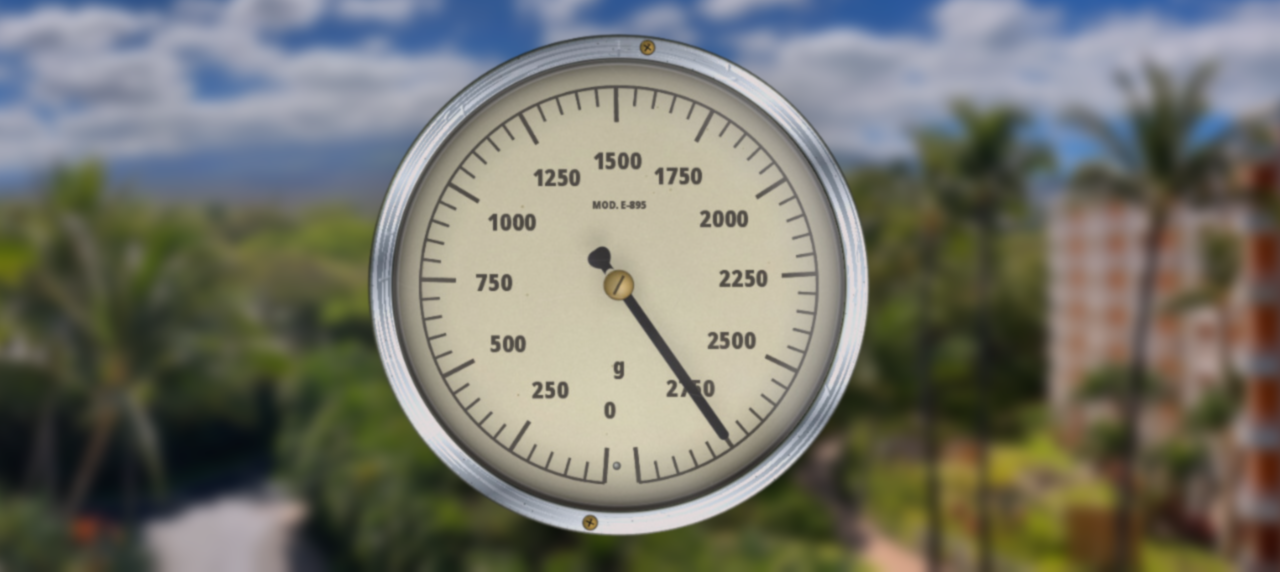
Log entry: 2750 g
